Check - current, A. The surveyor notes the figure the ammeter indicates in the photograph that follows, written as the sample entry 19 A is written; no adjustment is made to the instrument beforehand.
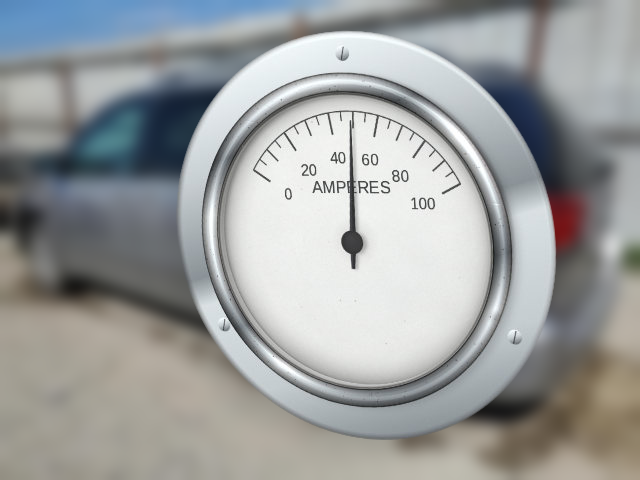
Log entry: 50 A
